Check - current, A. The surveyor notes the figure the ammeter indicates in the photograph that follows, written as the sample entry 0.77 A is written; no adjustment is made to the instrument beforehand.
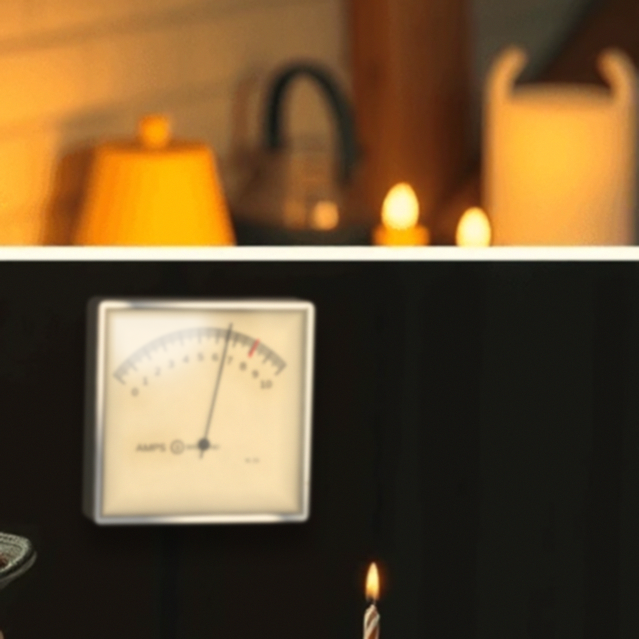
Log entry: 6.5 A
